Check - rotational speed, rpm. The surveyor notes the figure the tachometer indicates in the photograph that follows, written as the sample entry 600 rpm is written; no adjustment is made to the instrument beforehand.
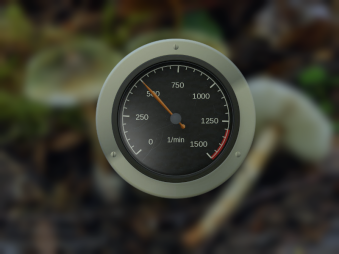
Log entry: 500 rpm
